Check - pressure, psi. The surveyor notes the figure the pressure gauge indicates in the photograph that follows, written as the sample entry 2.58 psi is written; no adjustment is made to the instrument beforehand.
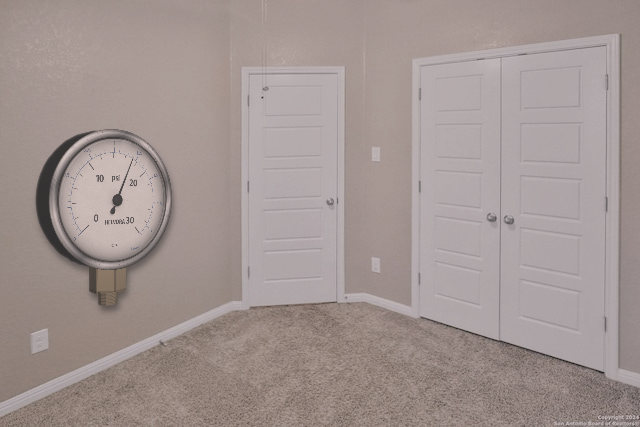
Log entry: 17 psi
